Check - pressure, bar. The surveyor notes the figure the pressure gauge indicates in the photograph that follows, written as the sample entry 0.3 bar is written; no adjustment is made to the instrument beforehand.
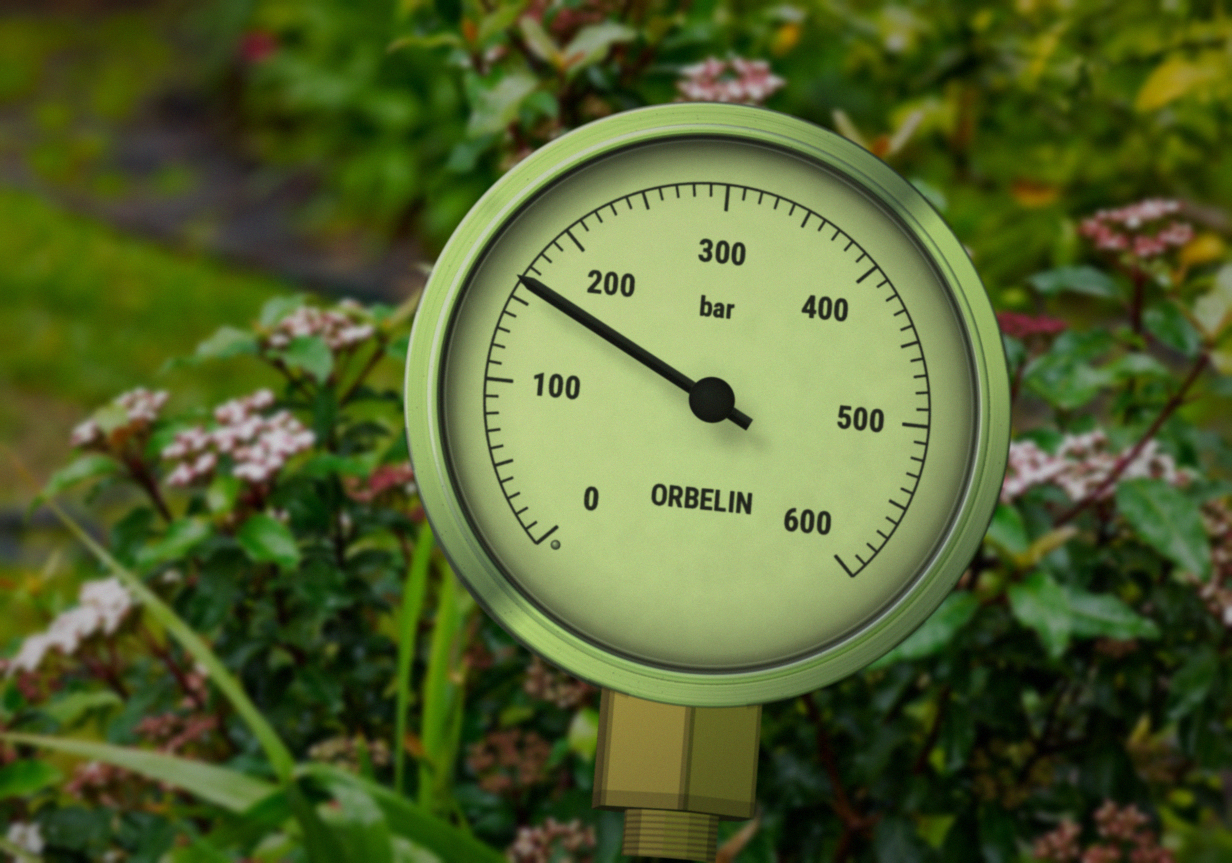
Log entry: 160 bar
